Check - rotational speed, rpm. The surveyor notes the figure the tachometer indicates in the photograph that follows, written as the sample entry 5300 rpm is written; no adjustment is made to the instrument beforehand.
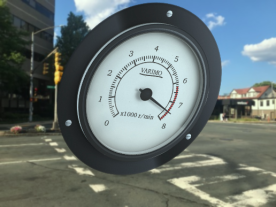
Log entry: 7500 rpm
